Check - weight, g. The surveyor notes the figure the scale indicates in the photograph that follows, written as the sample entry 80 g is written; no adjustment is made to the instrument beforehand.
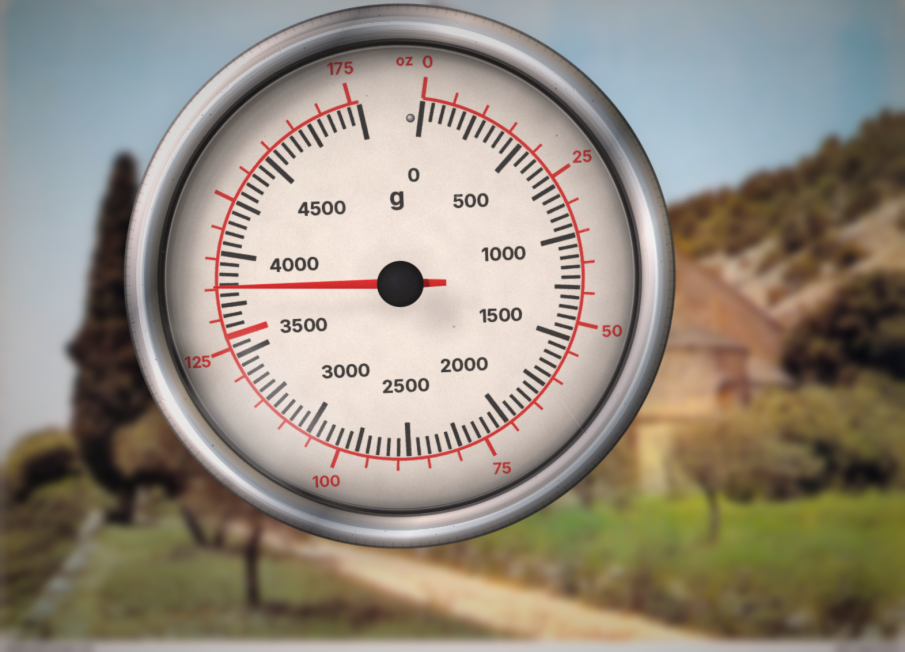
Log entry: 3850 g
